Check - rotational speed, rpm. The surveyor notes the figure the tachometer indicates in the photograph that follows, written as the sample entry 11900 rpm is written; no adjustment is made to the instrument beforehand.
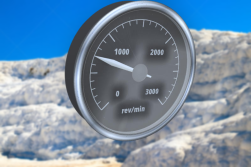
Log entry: 700 rpm
